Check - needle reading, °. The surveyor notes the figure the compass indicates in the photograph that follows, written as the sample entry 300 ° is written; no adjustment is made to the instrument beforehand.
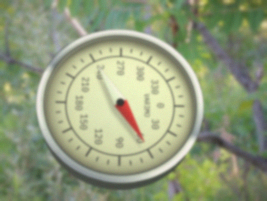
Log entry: 60 °
